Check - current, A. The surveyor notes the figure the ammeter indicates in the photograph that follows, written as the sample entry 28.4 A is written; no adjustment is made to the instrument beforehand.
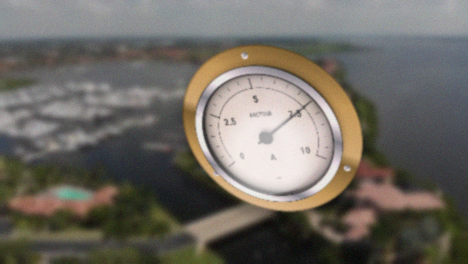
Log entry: 7.5 A
